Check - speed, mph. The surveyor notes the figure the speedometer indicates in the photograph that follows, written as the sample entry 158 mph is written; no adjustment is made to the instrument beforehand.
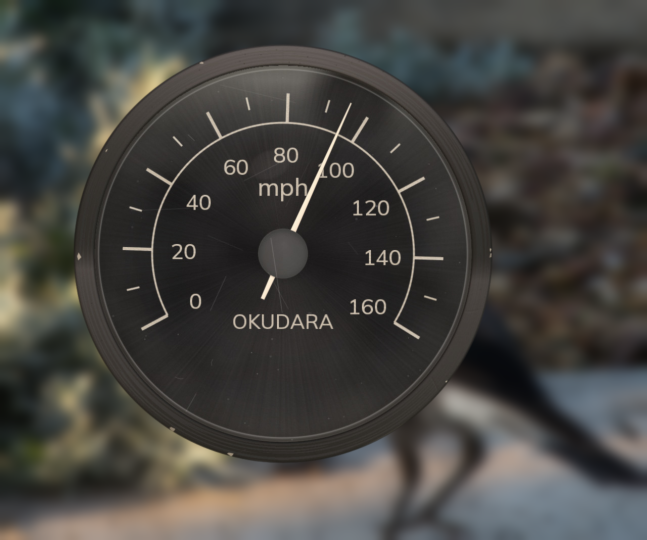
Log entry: 95 mph
